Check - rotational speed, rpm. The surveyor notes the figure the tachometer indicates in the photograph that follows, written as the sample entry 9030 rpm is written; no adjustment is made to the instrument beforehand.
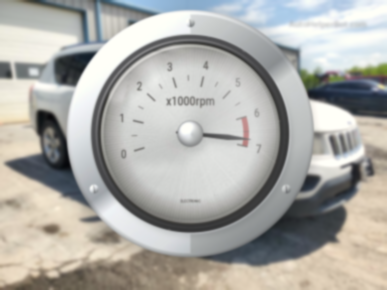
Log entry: 6750 rpm
